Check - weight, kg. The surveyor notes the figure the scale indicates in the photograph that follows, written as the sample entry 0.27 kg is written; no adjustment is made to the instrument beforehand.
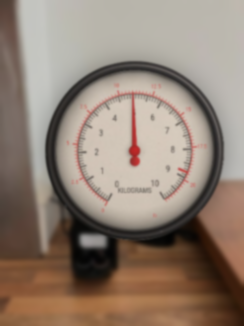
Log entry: 5 kg
